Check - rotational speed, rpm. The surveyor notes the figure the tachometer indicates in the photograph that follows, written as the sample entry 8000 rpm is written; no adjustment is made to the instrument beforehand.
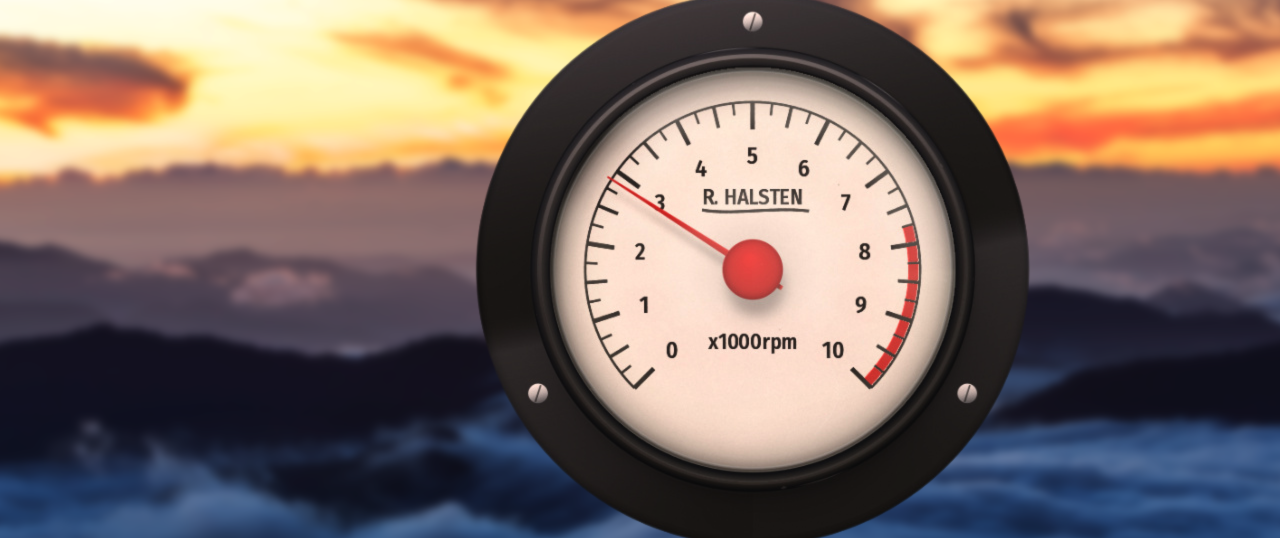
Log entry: 2875 rpm
